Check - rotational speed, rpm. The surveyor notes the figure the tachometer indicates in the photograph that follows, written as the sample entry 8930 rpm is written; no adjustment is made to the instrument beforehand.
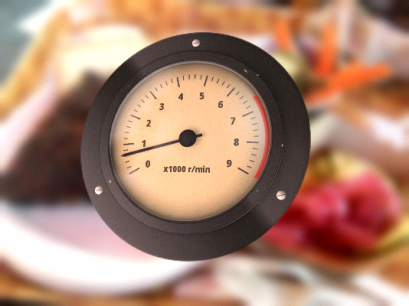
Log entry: 600 rpm
